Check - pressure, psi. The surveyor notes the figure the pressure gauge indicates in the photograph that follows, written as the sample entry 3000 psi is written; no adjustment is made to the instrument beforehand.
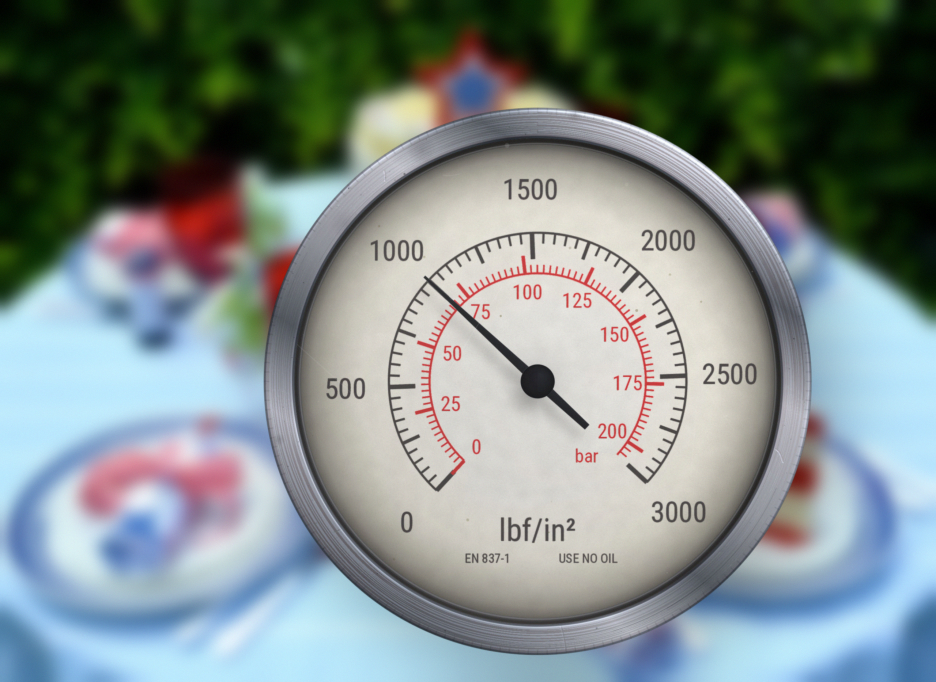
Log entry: 1000 psi
